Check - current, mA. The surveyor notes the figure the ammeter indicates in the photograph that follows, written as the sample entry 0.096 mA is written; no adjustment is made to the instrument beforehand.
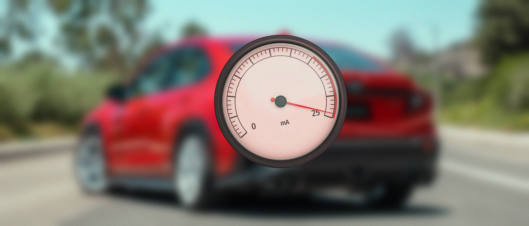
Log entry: 24.5 mA
